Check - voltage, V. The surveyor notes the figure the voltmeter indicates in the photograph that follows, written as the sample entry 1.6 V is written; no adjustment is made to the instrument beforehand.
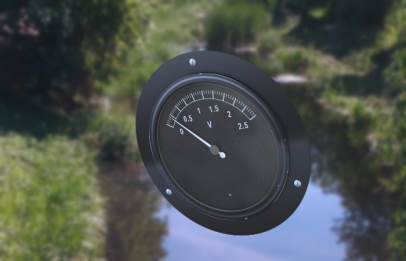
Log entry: 0.25 V
